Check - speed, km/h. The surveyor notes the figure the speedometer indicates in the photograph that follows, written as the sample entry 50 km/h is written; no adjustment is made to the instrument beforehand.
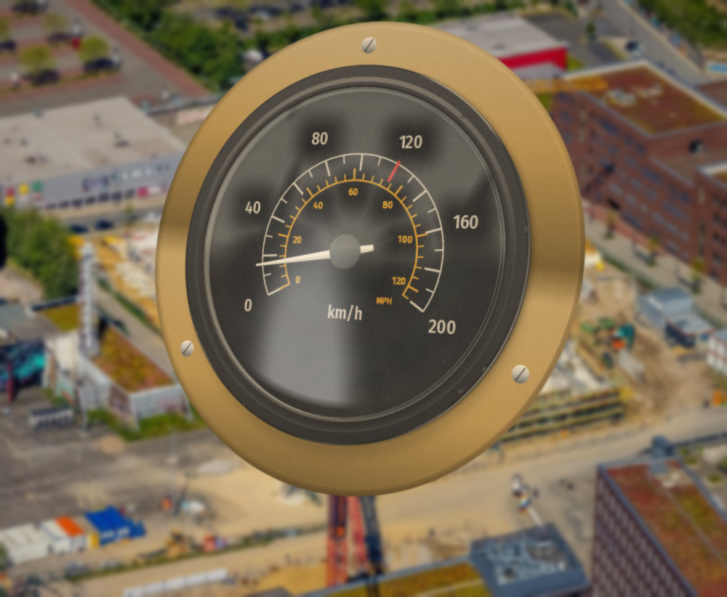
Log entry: 15 km/h
